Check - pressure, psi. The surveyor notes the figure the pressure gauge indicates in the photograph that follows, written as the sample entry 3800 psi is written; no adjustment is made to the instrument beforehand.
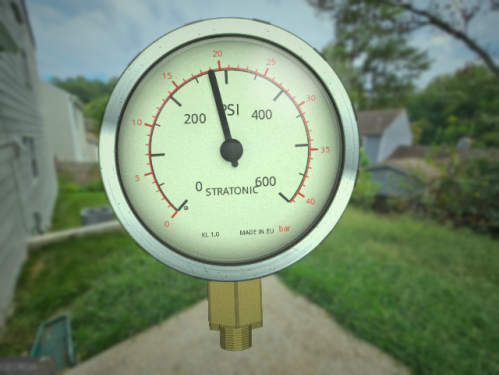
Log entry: 275 psi
